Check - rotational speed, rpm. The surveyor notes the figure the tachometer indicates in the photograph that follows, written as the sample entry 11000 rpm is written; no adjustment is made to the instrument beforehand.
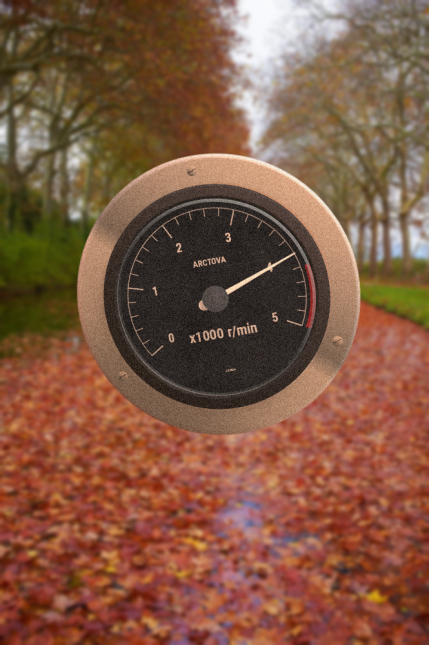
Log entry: 4000 rpm
